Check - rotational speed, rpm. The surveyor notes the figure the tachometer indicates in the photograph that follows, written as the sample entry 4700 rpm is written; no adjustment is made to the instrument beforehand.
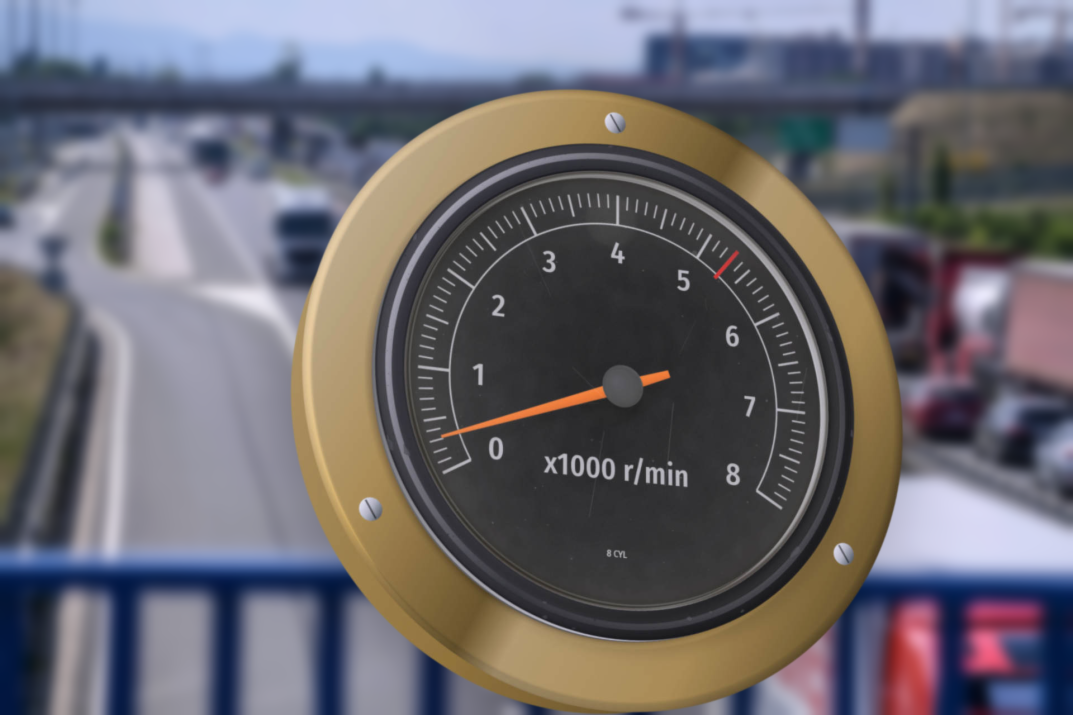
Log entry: 300 rpm
